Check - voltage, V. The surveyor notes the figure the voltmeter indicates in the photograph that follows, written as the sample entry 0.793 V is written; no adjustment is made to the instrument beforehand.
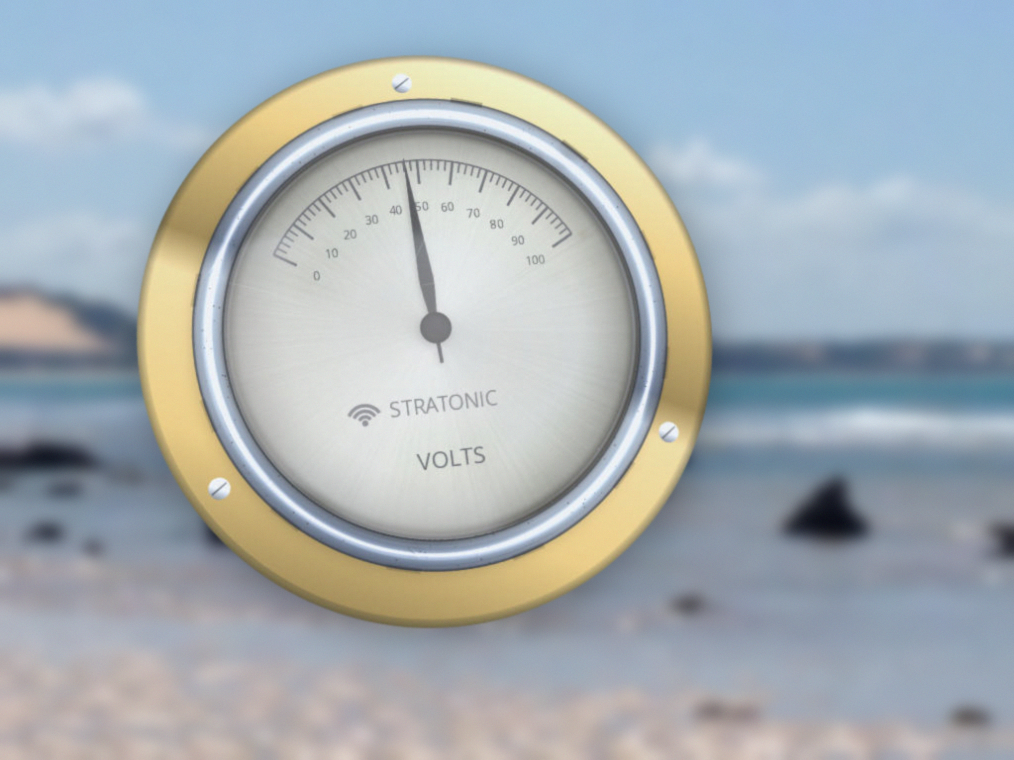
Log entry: 46 V
